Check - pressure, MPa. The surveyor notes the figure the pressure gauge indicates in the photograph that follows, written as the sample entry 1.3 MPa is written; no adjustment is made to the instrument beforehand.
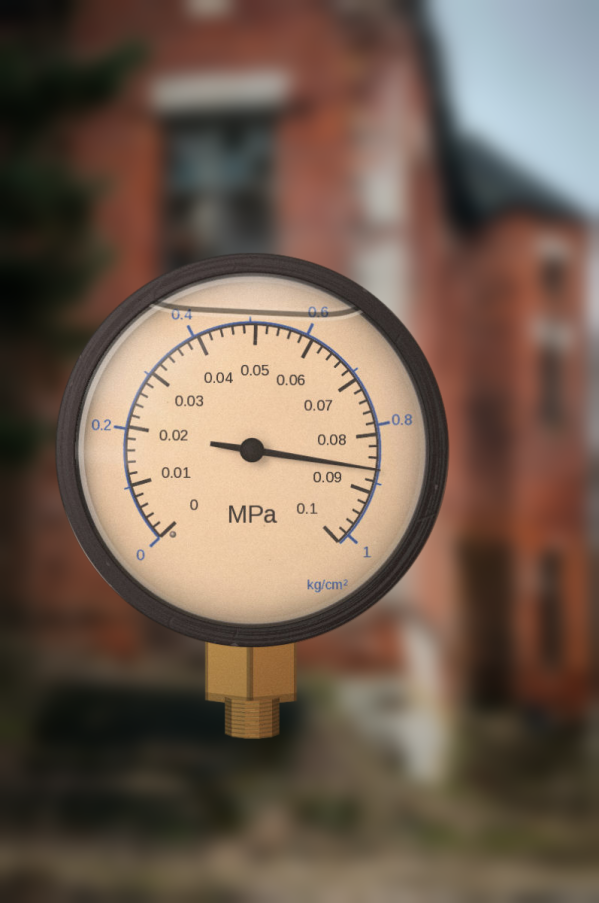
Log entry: 0.086 MPa
